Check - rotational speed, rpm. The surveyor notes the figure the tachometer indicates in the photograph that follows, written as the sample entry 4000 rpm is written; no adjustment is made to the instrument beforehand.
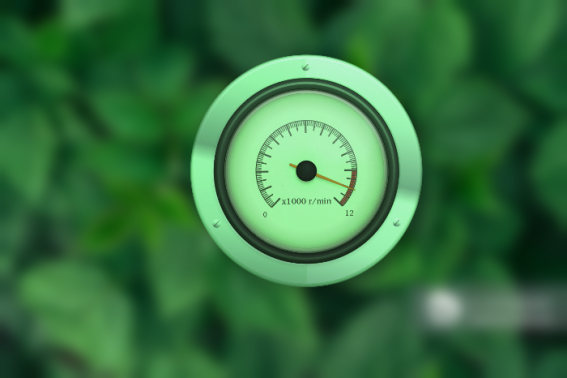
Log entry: 11000 rpm
